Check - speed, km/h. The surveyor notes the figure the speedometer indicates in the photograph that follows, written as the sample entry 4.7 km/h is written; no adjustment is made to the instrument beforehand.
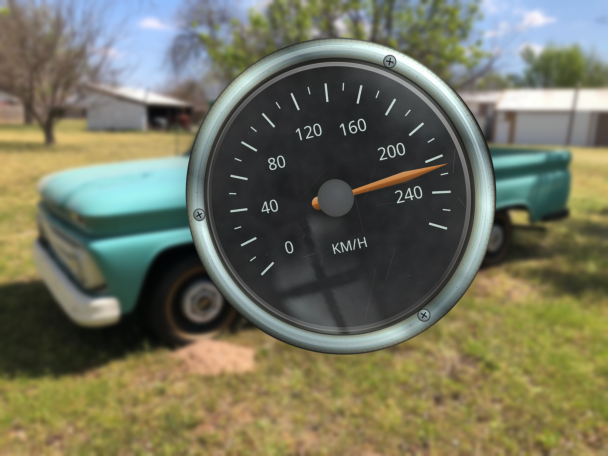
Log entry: 225 km/h
